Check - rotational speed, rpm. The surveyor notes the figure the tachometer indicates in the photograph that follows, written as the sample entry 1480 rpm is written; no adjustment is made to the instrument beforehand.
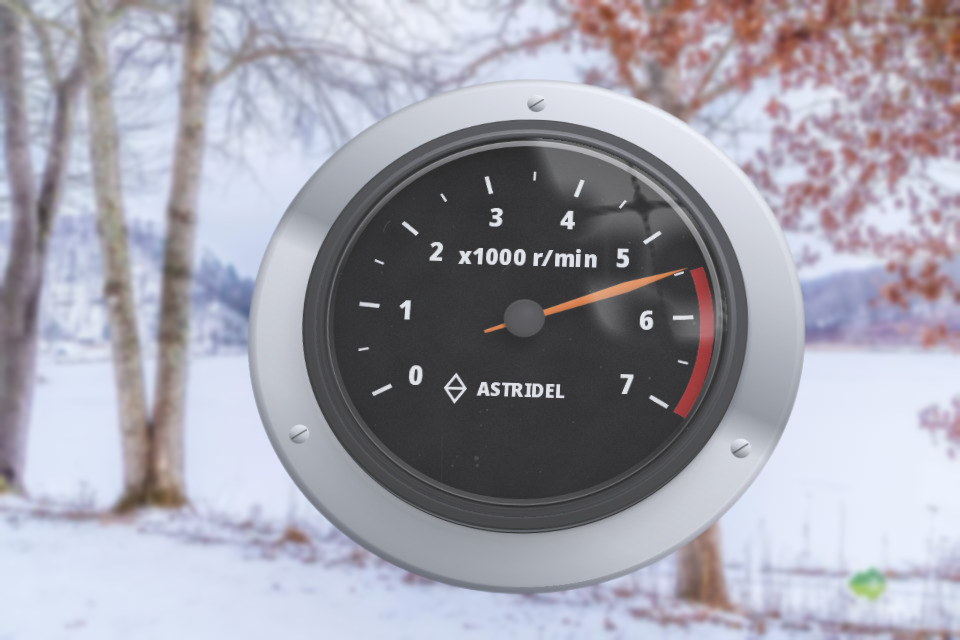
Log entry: 5500 rpm
